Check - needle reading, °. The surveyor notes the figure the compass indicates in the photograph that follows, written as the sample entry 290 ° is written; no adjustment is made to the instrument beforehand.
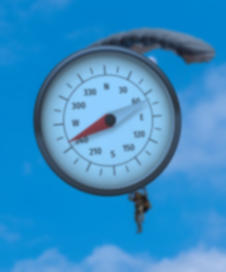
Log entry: 247.5 °
